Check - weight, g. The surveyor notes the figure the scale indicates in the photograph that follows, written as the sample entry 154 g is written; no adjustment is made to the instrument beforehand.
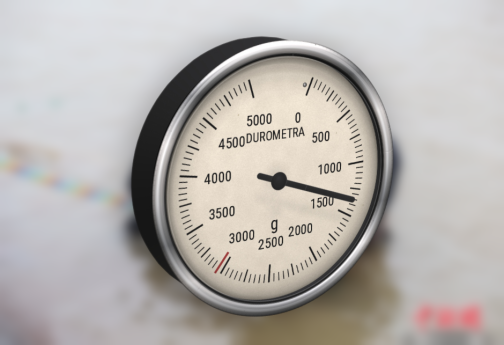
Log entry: 1350 g
